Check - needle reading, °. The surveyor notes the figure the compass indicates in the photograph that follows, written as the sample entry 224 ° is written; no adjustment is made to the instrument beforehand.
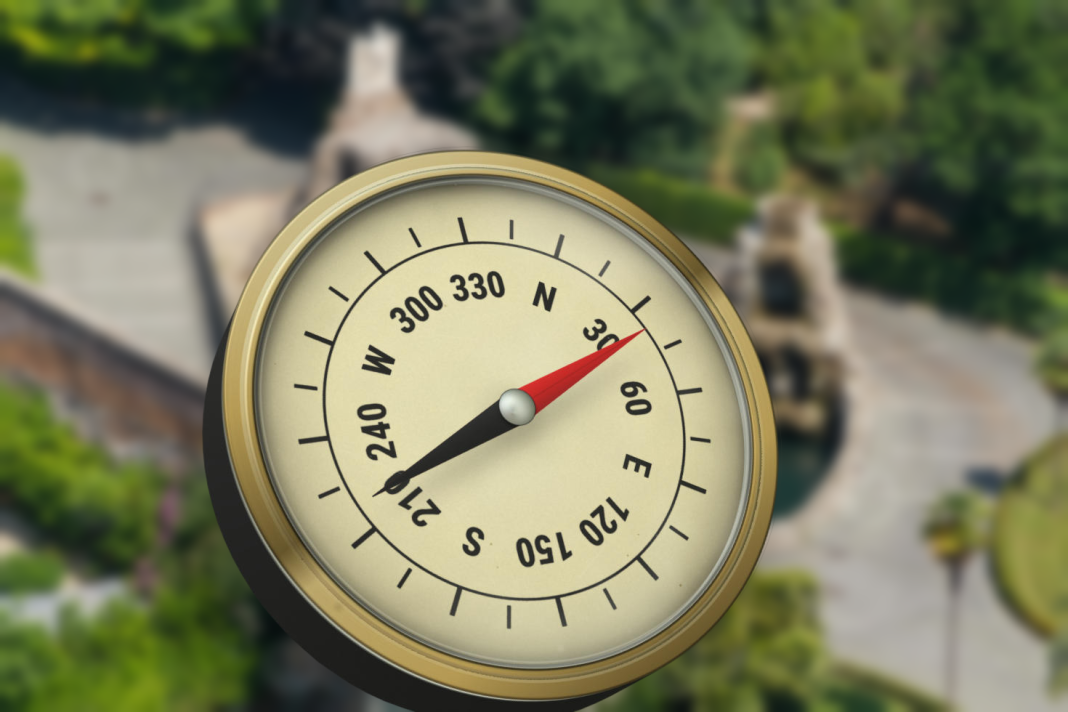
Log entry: 37.5 °
